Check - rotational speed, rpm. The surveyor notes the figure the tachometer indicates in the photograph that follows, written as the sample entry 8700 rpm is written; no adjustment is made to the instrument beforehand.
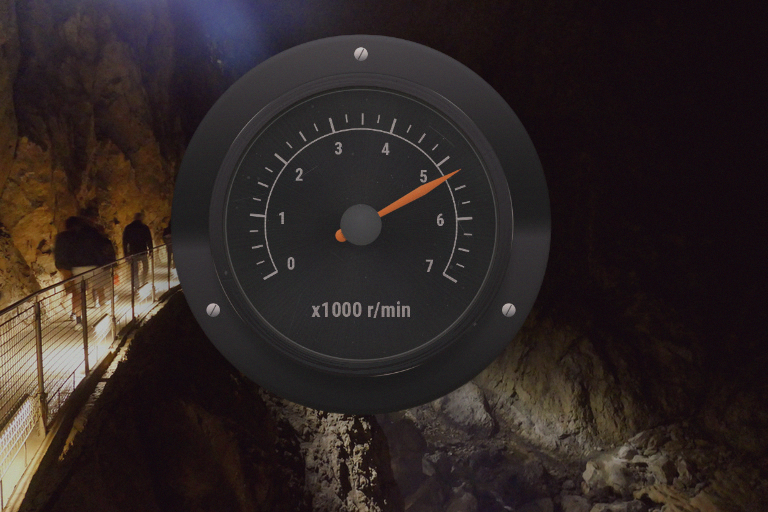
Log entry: 5250 rpm
